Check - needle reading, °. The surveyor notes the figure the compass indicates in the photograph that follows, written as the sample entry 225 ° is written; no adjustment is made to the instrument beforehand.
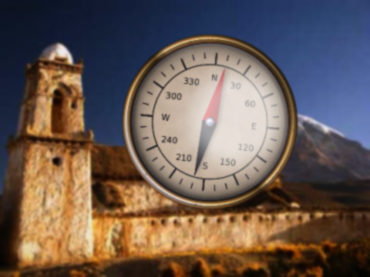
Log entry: 10 °
